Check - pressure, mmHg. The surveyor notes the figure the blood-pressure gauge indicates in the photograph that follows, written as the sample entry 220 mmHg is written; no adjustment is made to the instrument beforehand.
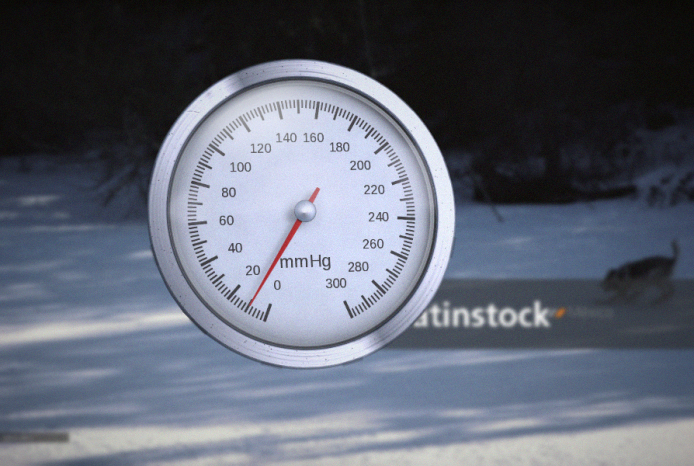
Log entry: 10 mmHg
